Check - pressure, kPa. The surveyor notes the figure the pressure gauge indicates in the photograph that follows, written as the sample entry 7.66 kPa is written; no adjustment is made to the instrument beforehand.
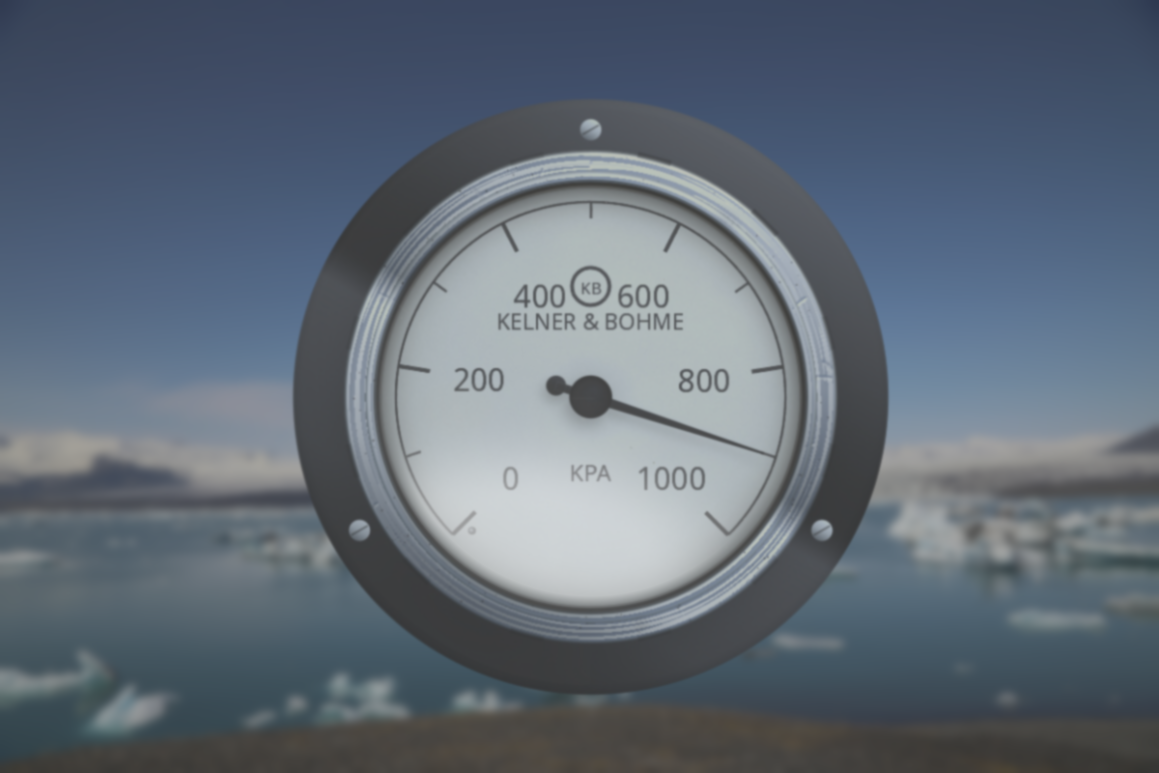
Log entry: 900 kPa
